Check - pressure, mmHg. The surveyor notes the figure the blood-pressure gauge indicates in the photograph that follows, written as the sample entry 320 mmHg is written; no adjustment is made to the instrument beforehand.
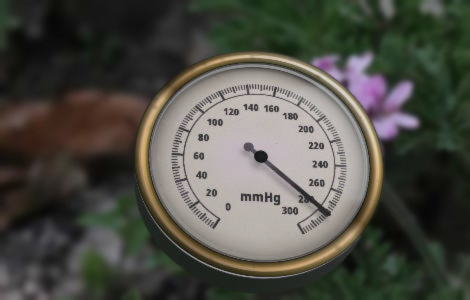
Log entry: 280 mmHg
